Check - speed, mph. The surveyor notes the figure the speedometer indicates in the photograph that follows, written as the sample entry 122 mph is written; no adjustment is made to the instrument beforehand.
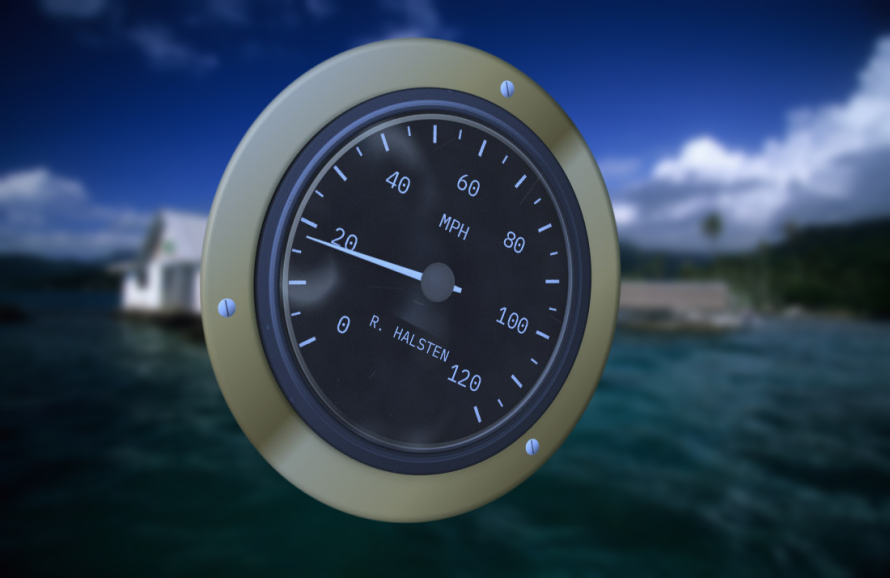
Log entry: 17.5 mph
